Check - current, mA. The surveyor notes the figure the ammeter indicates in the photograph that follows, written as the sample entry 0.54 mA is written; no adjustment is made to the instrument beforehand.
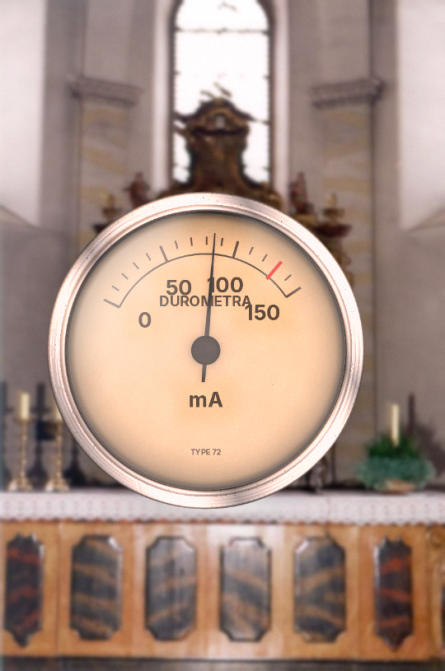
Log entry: 85 mA
